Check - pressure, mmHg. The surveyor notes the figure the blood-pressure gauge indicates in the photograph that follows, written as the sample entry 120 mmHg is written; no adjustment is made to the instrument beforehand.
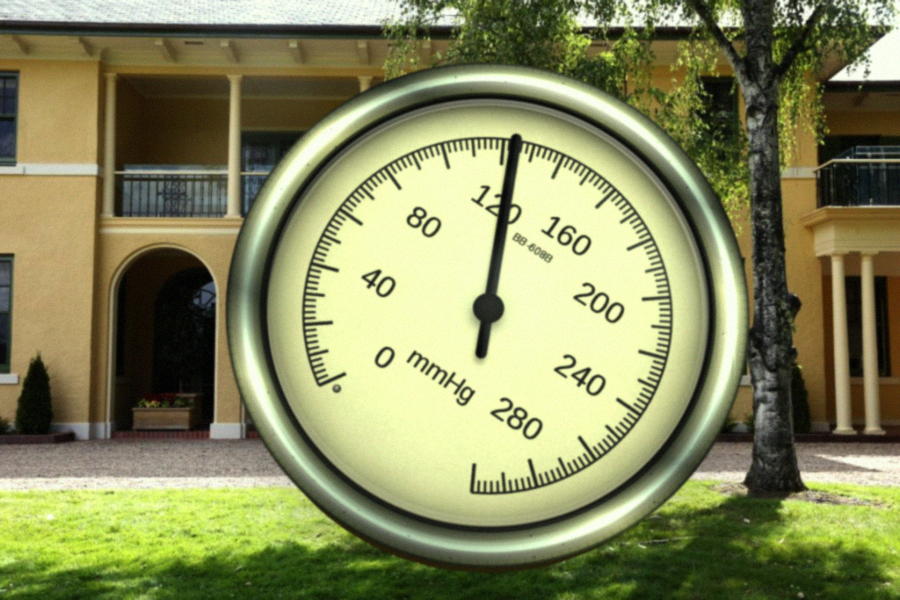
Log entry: 124 mmHg
